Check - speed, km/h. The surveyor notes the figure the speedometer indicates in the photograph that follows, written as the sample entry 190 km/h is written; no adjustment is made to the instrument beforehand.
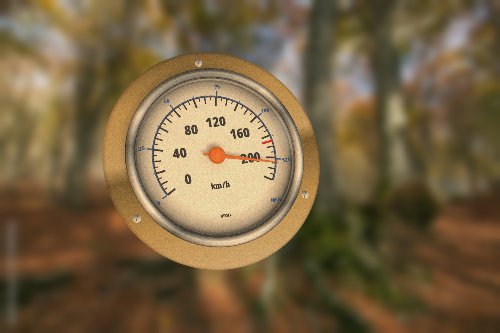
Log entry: 205 km/h
